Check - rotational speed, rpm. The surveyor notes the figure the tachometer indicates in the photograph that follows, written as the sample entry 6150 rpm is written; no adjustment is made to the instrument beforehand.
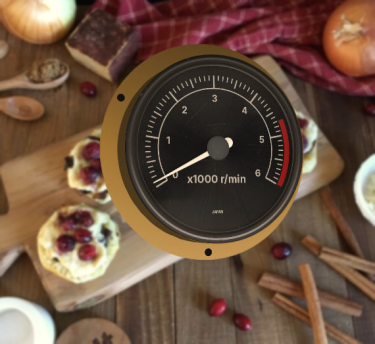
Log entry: 100 rpm
